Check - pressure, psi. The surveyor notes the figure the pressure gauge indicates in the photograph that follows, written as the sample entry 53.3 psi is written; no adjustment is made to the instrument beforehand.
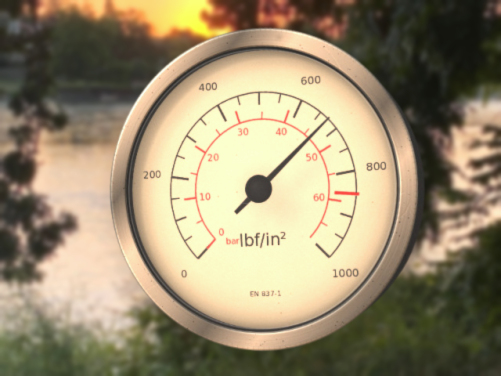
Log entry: 675 psi
